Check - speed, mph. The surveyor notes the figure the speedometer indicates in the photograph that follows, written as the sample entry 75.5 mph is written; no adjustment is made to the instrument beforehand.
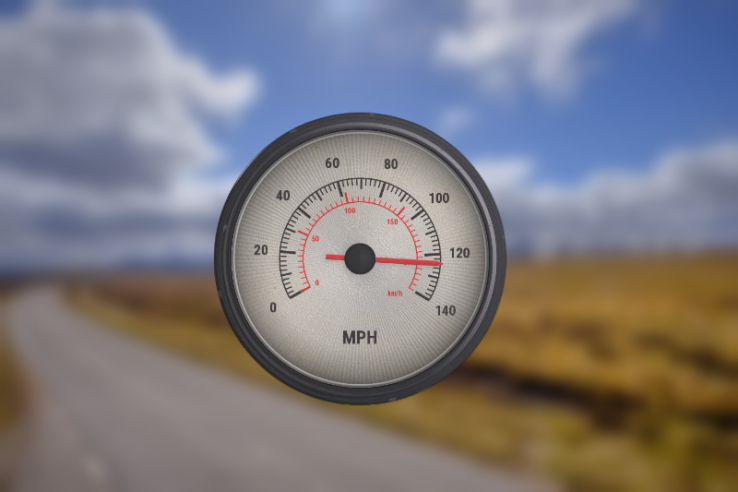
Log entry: 124 mph
